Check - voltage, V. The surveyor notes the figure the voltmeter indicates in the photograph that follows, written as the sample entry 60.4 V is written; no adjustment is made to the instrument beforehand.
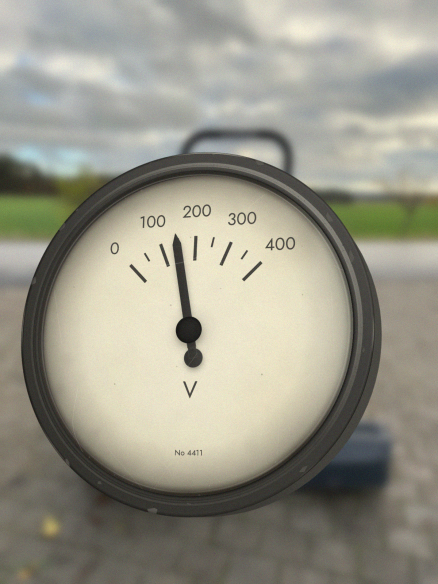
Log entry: 150 V
